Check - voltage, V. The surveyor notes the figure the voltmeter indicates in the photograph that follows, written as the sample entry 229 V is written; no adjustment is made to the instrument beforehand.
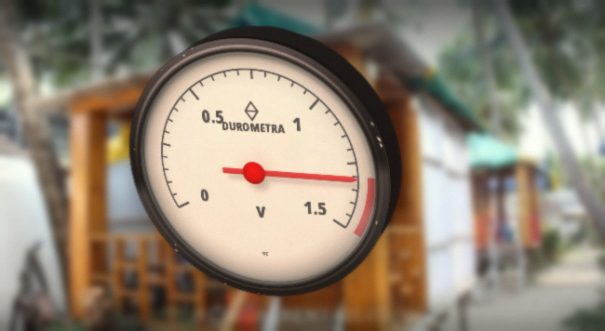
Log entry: 1.3 V
